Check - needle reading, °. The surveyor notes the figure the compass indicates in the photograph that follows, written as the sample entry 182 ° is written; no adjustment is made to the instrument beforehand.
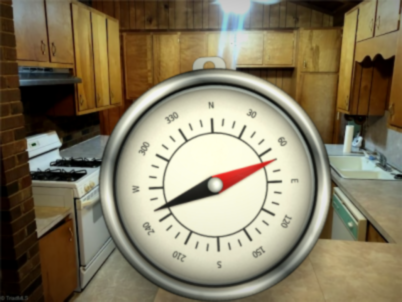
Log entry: 70 °
